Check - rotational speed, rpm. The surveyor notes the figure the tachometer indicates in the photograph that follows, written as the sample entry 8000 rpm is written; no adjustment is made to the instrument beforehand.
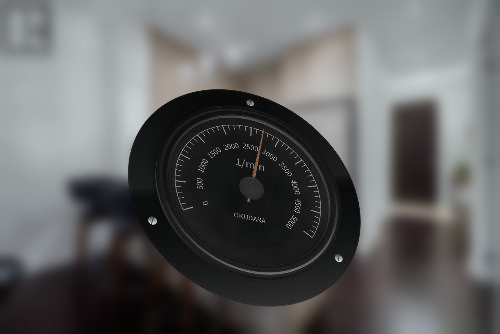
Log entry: 2700 rpm
